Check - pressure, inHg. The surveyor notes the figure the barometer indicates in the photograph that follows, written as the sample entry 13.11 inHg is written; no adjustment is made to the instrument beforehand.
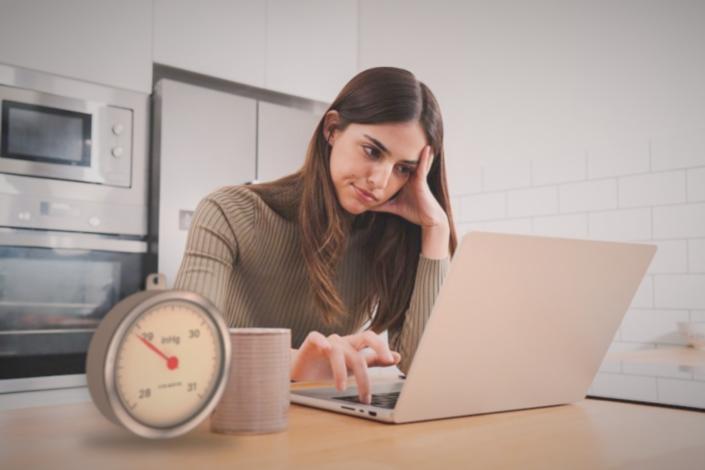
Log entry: 28.9 inHg
